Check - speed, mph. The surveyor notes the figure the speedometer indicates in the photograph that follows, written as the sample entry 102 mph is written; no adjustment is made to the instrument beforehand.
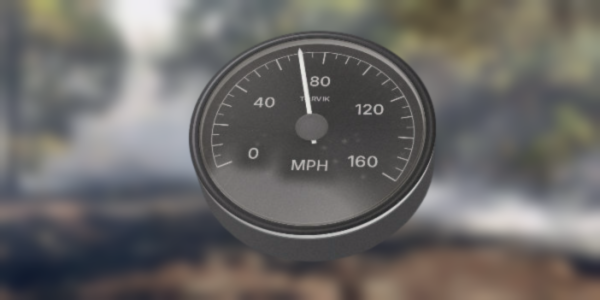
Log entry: 70 mph
